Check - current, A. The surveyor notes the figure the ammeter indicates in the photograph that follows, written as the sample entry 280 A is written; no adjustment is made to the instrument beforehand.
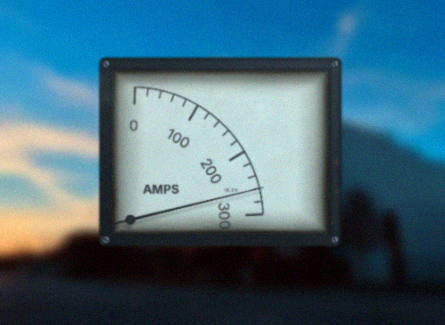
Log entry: 260 A
